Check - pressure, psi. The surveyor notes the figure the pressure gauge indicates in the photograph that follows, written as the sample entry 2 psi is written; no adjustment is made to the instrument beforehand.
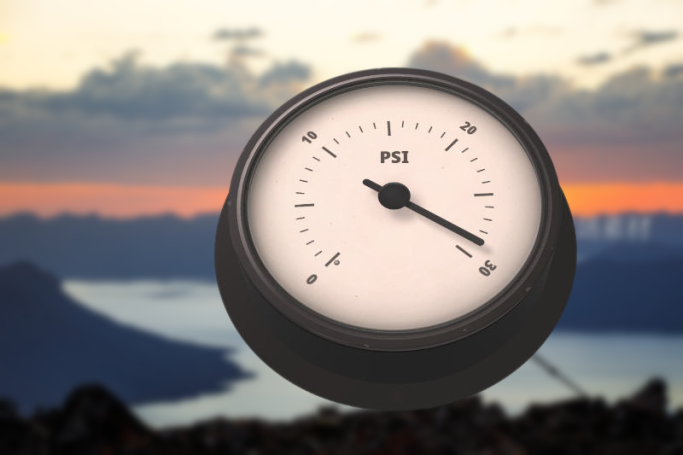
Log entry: 29 psi
